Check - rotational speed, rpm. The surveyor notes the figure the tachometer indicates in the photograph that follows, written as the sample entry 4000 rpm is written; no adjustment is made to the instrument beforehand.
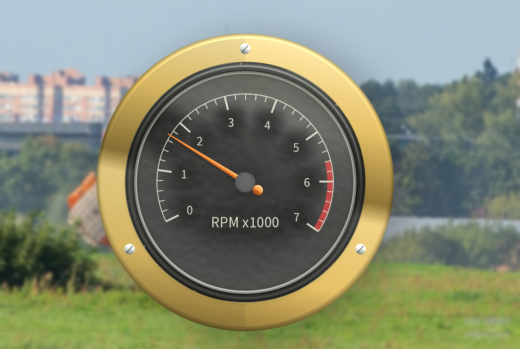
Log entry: 1700 rpm
